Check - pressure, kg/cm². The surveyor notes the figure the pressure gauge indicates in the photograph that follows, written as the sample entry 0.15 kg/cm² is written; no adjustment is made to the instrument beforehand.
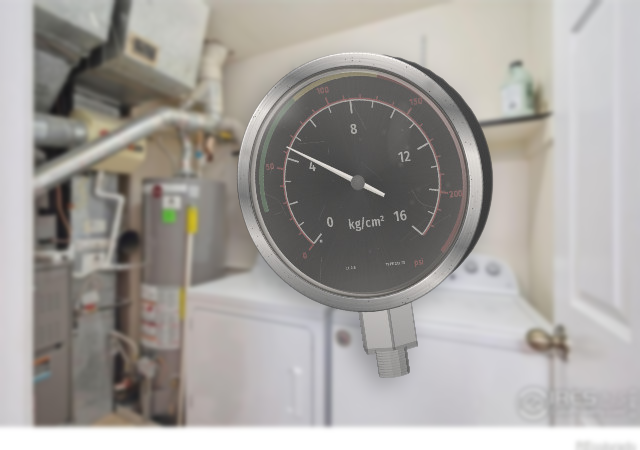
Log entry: 4.5 kg/cm²
